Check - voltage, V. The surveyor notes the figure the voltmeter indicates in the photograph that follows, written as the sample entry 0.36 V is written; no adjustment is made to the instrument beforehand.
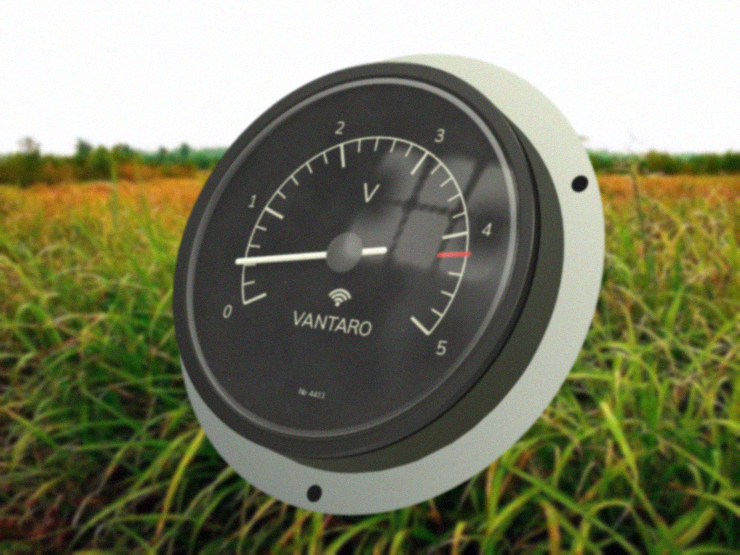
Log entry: 0.4 V
